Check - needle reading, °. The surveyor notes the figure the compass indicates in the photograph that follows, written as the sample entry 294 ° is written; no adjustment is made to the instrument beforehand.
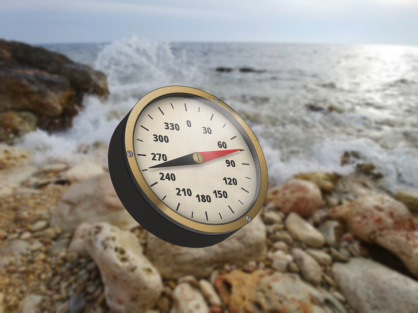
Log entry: 75 °
